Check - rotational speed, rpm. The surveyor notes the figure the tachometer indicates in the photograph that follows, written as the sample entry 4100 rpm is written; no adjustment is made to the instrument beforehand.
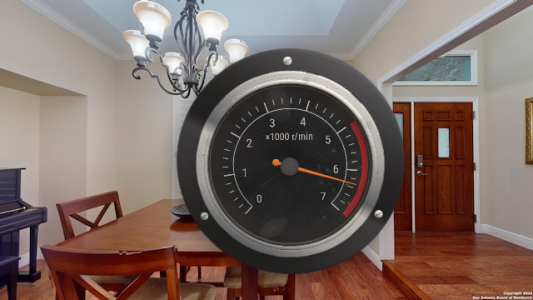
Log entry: 6300 rpm
